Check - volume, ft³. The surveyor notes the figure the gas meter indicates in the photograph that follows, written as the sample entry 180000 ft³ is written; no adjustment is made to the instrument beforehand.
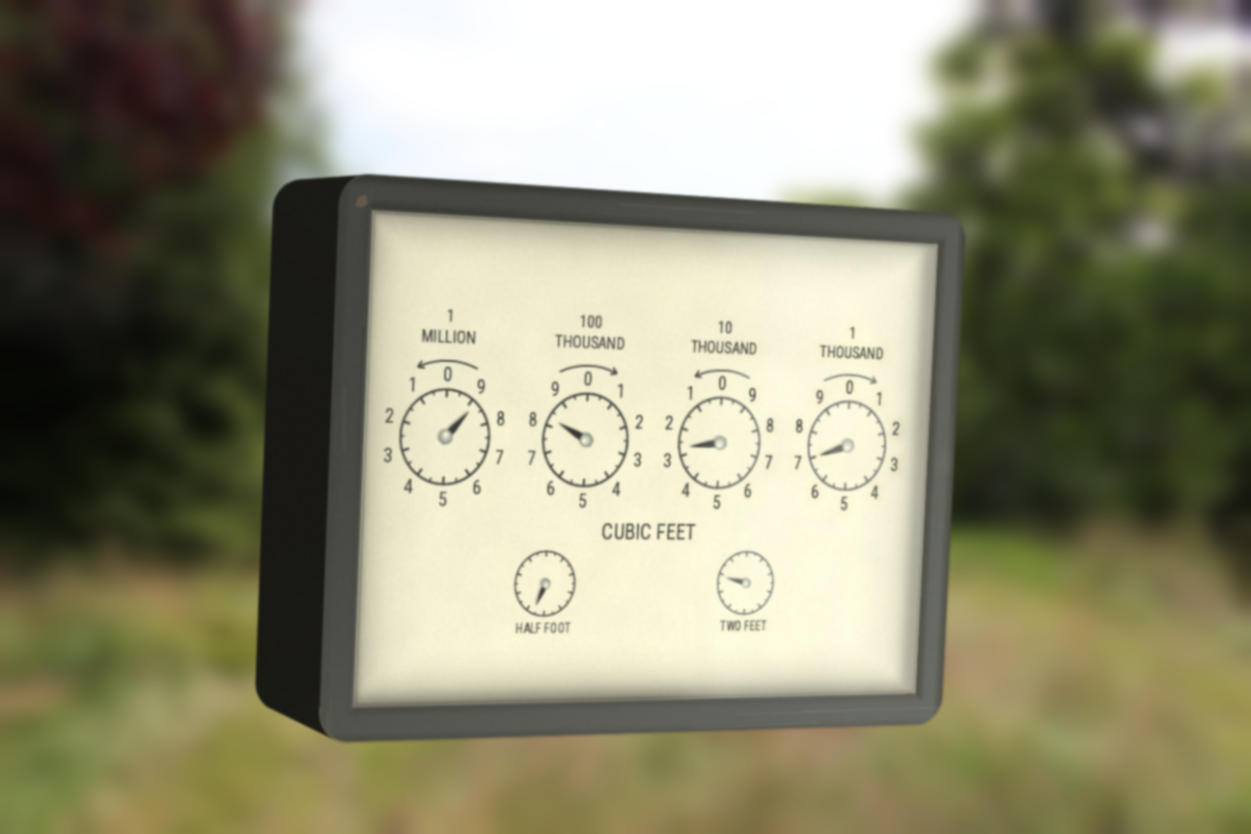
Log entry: 882700 ft³
